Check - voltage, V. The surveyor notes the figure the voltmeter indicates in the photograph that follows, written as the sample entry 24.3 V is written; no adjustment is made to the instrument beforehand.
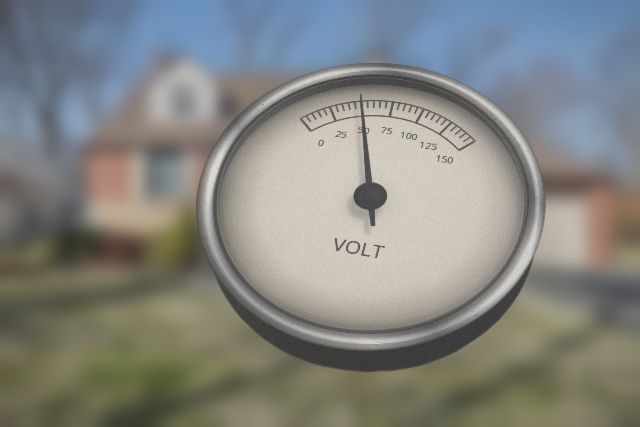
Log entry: 50 V
